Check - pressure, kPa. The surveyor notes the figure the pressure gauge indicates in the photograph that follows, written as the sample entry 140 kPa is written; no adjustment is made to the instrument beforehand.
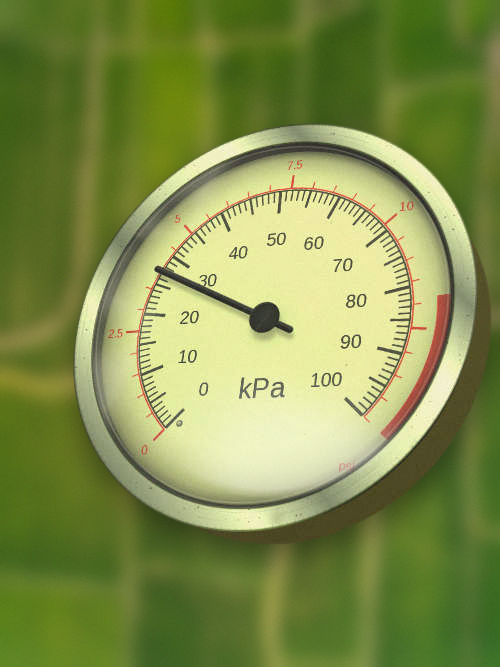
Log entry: 27 kPa
